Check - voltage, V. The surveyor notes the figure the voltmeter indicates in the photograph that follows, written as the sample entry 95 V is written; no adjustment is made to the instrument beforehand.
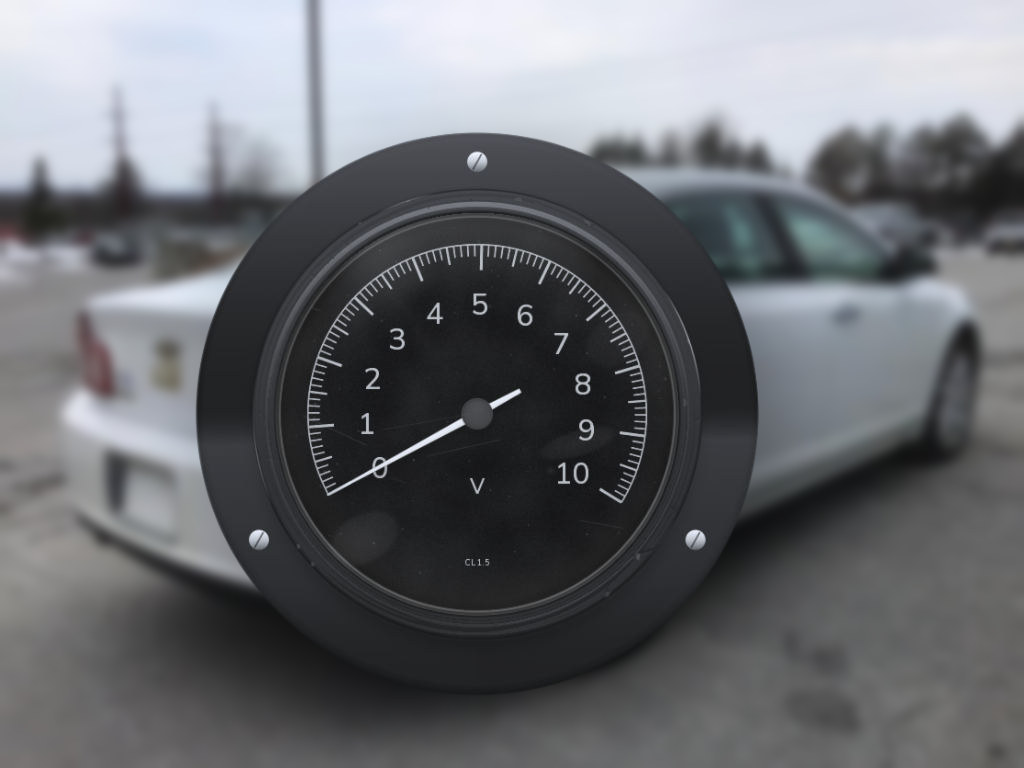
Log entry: 0 V
